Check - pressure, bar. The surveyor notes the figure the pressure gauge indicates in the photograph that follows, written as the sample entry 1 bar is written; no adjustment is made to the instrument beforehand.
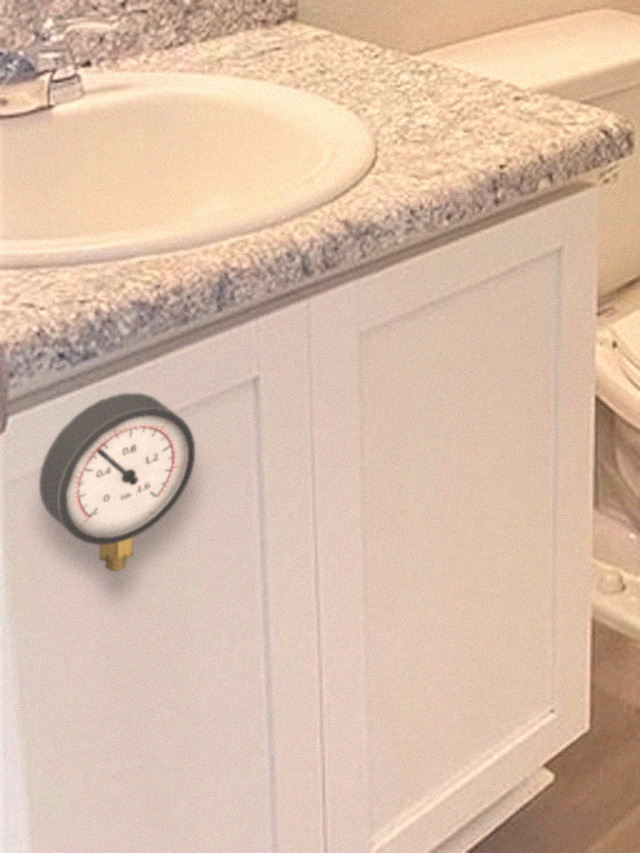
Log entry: 0.55 bar
